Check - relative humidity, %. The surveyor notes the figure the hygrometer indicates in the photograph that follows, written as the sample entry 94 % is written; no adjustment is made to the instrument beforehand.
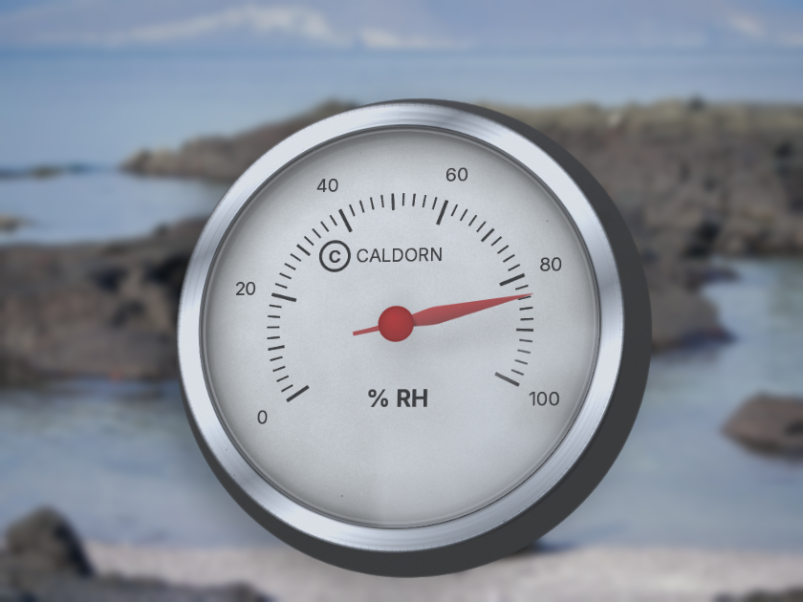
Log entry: 84 %
